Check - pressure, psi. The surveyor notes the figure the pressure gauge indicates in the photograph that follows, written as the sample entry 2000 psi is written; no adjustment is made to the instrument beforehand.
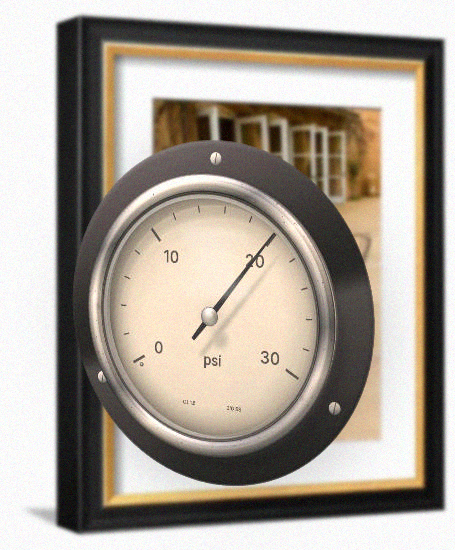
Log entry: 20 psi
